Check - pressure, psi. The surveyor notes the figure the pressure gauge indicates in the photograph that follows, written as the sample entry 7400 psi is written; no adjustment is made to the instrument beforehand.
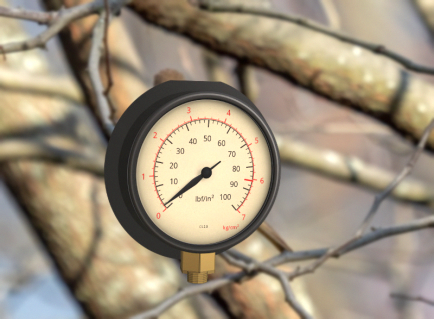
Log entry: 2 psi
